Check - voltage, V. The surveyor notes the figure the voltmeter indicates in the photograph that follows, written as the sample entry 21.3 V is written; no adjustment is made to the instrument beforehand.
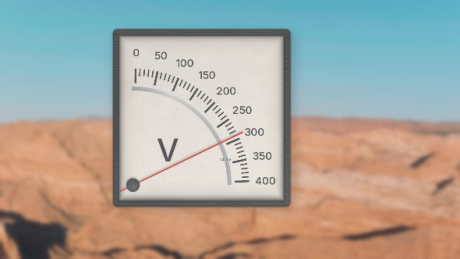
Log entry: 290 V
